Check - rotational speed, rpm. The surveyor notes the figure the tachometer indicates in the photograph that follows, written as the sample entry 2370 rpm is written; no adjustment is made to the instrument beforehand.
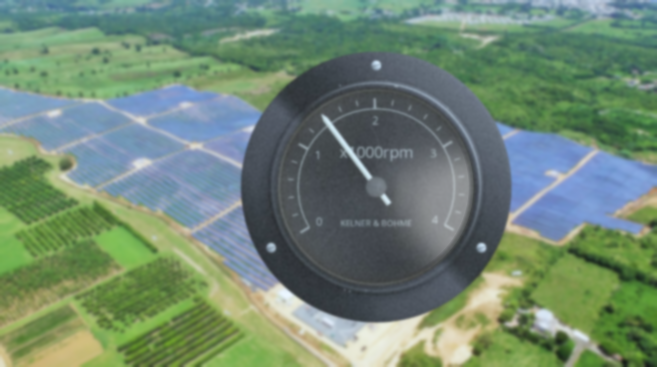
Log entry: 1400 rpm
